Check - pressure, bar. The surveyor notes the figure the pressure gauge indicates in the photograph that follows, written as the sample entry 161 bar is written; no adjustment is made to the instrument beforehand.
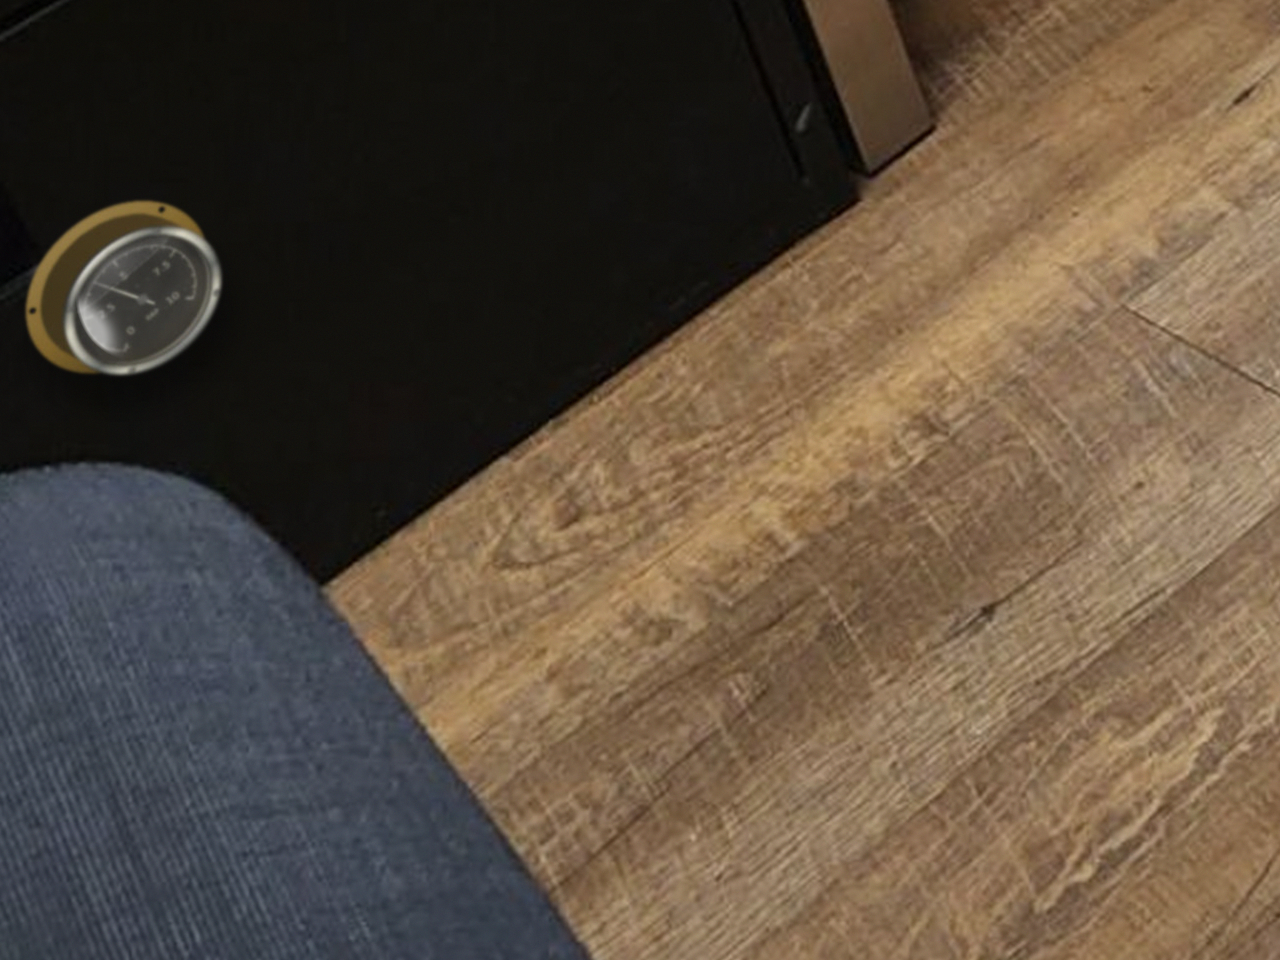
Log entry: 4 bar
